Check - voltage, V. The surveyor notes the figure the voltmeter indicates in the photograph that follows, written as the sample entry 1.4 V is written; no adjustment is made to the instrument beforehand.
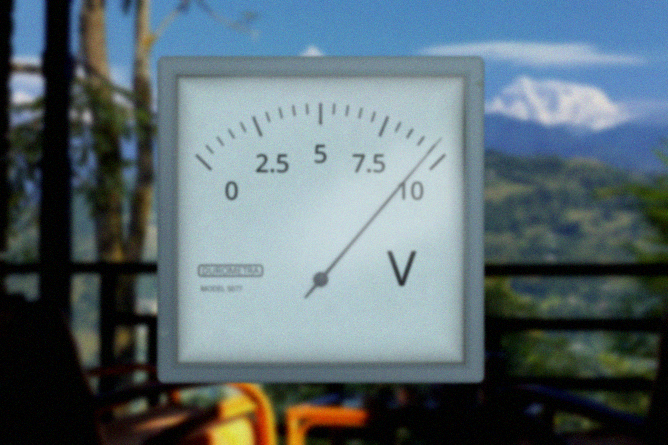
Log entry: 9.5 V
